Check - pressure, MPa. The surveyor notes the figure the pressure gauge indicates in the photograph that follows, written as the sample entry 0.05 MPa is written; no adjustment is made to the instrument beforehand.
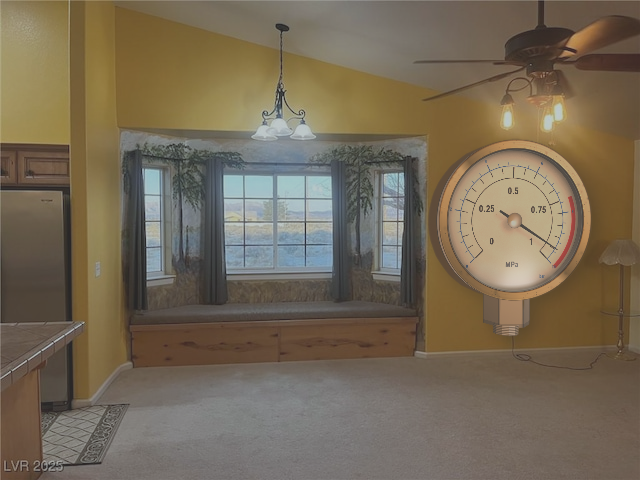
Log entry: 0.95 MPa
